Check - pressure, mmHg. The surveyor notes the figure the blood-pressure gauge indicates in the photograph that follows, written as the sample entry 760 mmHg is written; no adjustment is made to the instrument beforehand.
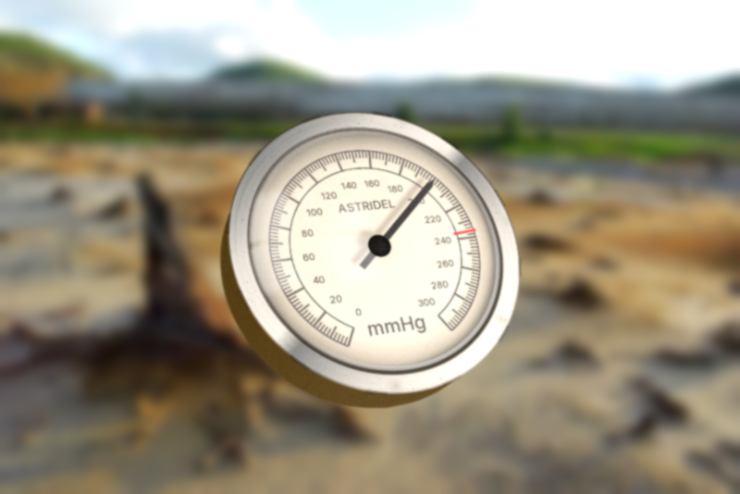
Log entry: 200 mmHg
